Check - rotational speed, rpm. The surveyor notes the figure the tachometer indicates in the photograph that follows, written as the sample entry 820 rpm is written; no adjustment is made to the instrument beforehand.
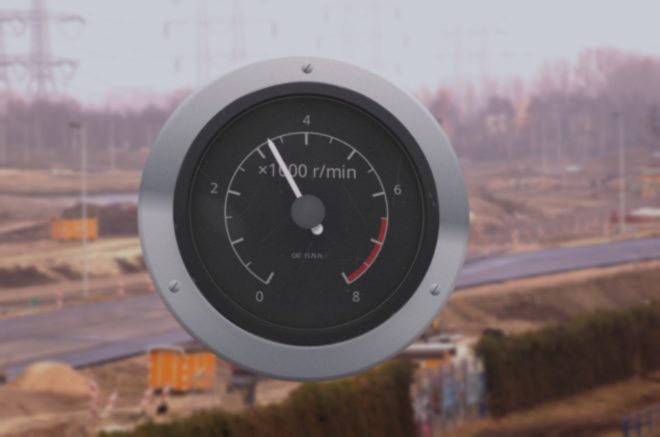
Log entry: 3250 rpm
